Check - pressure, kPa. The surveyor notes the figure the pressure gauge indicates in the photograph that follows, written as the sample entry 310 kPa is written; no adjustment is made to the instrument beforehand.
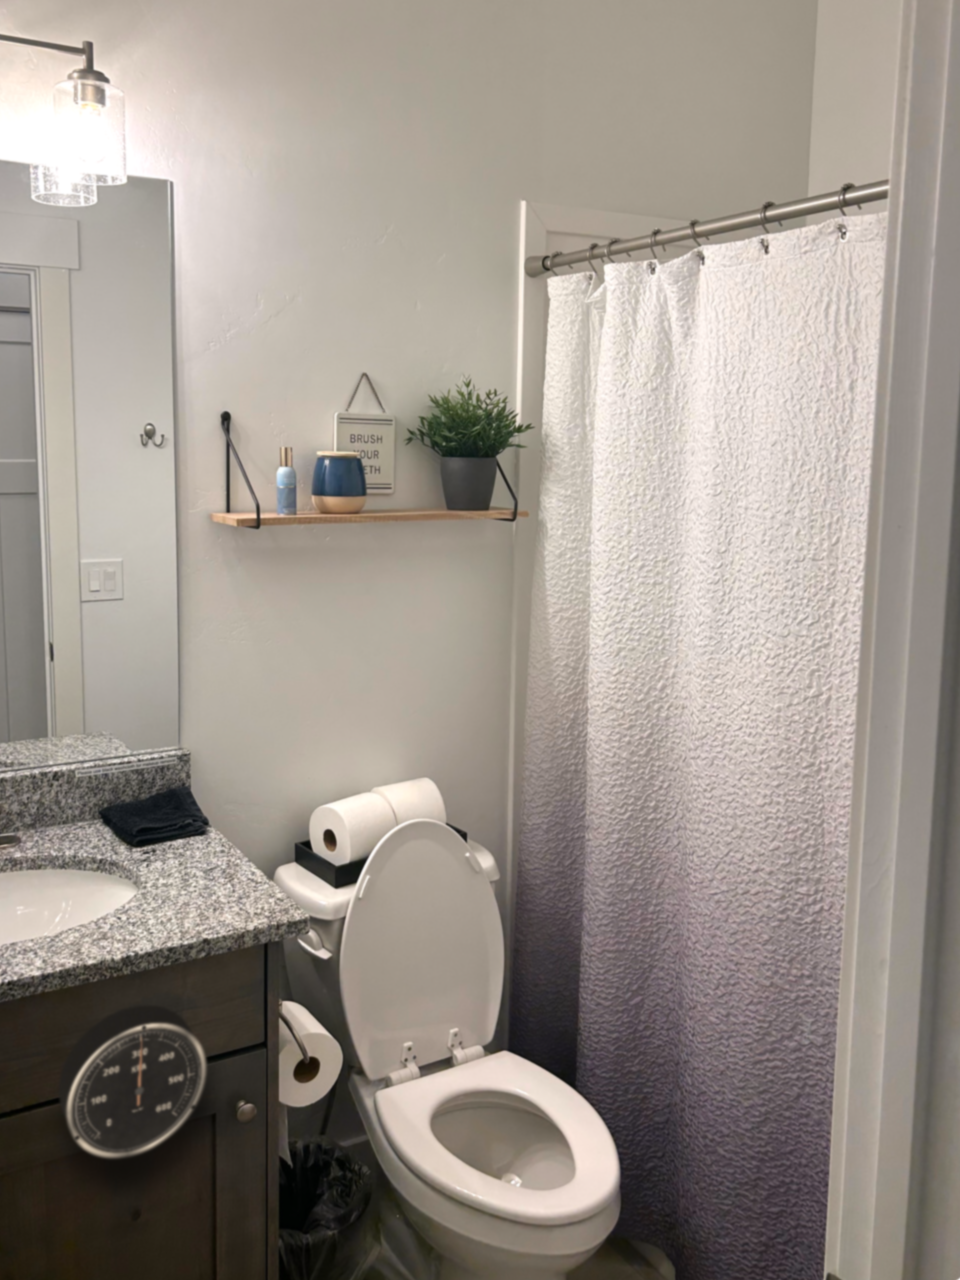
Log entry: 300 kPa
